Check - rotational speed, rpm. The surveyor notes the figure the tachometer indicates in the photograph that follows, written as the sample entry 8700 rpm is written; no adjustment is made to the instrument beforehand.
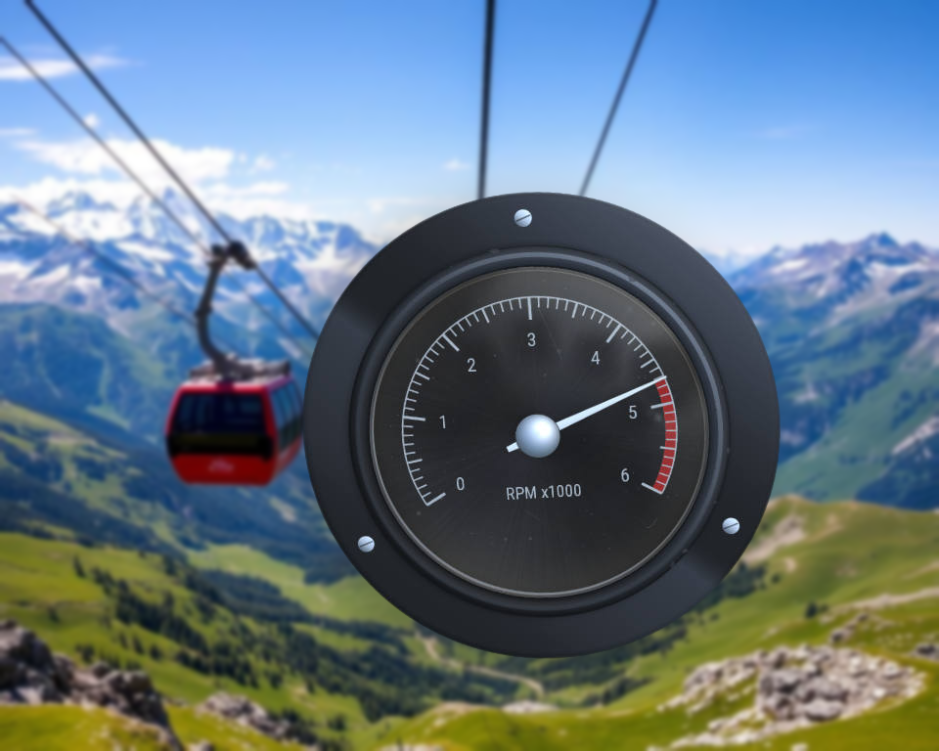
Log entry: 4700 rpm
